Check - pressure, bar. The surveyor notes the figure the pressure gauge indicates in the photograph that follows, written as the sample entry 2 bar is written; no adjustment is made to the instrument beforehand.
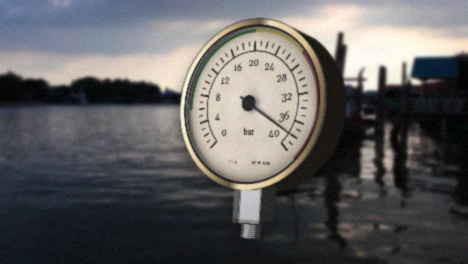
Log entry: 38 bar
